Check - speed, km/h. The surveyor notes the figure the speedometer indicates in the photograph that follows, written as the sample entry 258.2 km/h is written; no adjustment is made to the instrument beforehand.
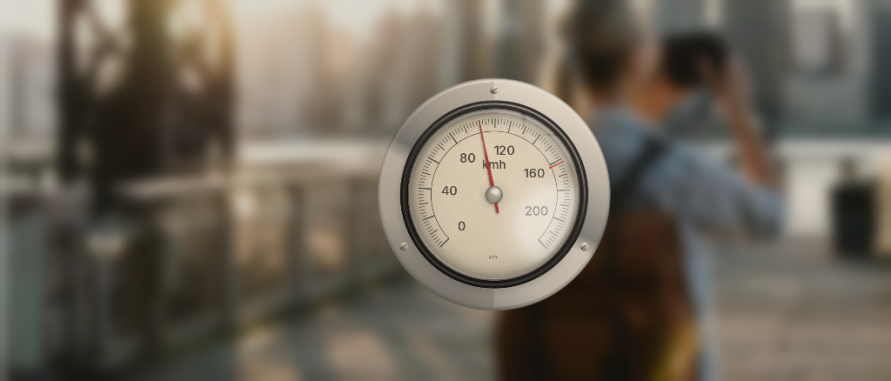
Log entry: 100 km/h
